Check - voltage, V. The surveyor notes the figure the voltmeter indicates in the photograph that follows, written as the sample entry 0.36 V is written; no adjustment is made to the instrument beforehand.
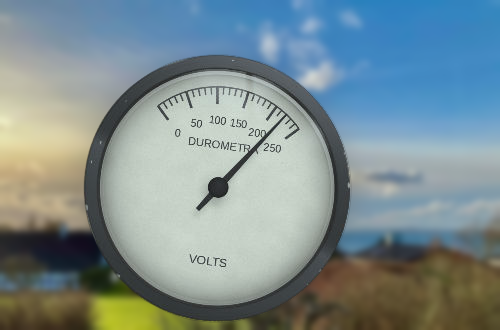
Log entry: 220 V
